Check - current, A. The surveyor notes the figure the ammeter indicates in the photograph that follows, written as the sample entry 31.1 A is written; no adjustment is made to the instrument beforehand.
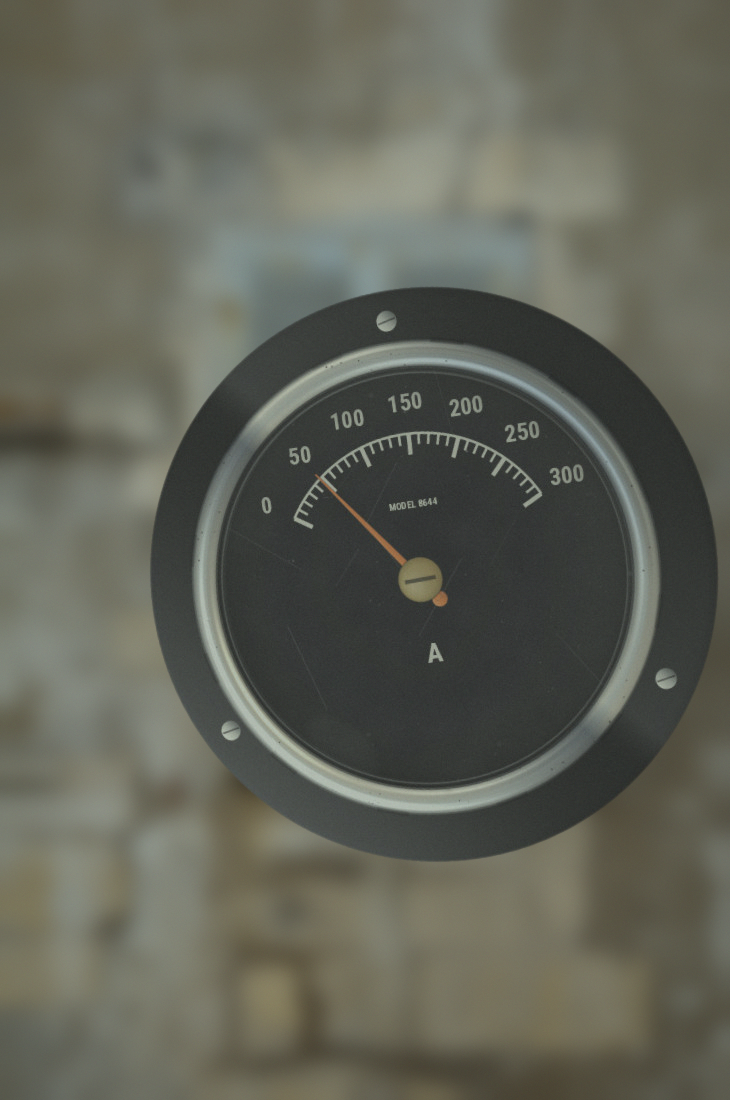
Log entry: 50 A
